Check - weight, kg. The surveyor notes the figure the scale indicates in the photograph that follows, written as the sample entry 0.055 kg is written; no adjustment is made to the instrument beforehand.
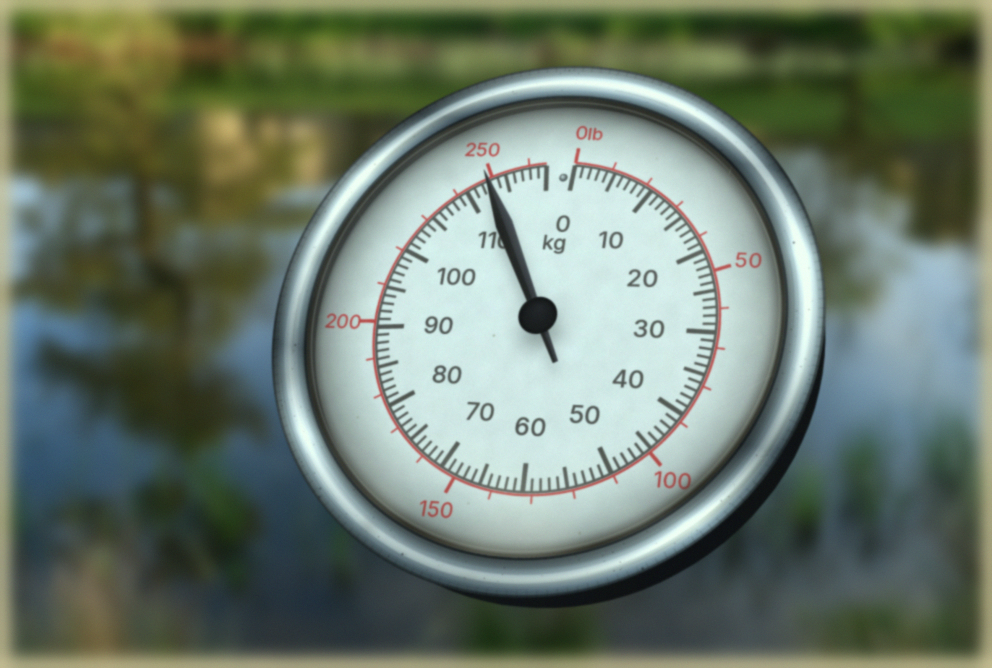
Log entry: 113 kg
